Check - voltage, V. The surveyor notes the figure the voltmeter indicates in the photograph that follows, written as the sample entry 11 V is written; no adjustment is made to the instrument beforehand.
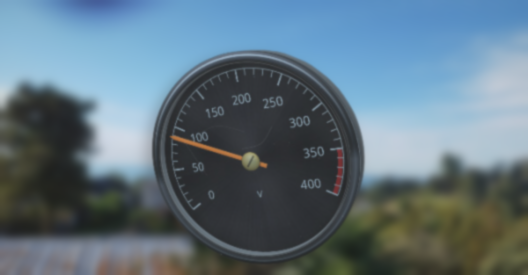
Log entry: 90 V
